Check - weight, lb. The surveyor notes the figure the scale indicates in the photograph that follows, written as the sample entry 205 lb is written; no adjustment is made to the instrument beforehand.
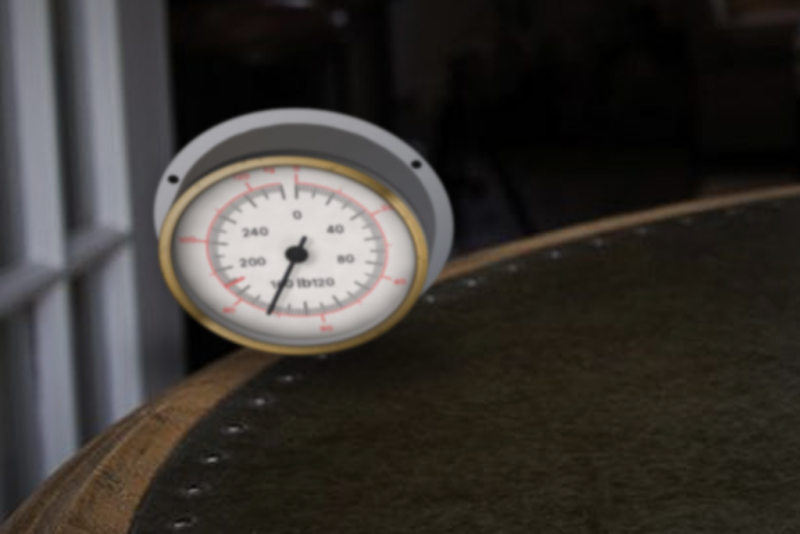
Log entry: 160 lb
